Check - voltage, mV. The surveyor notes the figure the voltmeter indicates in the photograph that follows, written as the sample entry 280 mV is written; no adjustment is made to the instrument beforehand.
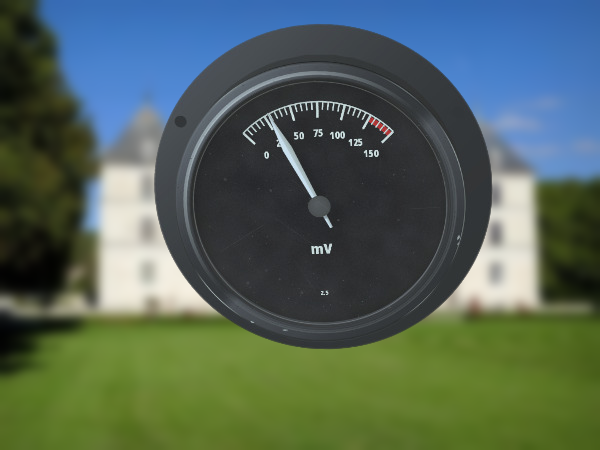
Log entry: 30 mV
